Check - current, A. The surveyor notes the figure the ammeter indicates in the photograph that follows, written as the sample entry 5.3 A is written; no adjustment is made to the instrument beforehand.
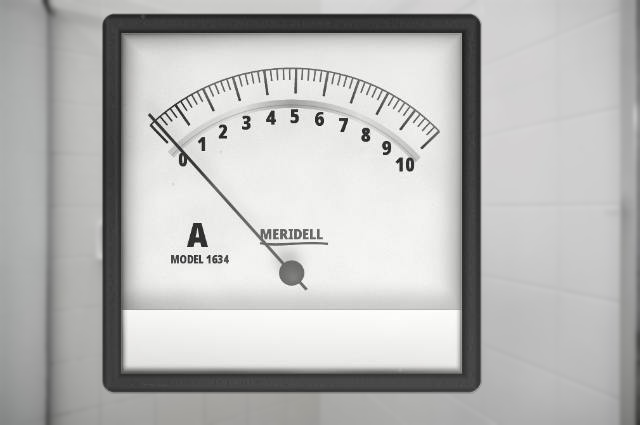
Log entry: 0.2 A
